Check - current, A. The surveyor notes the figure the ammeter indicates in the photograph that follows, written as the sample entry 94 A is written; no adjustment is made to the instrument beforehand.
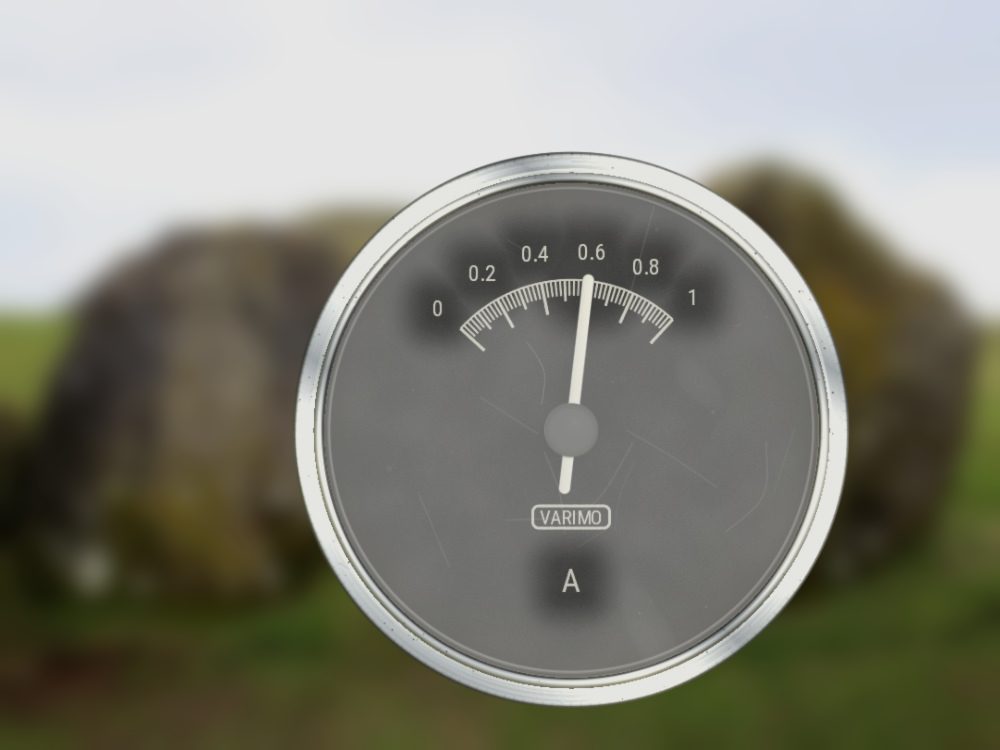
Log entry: 0.6 A
